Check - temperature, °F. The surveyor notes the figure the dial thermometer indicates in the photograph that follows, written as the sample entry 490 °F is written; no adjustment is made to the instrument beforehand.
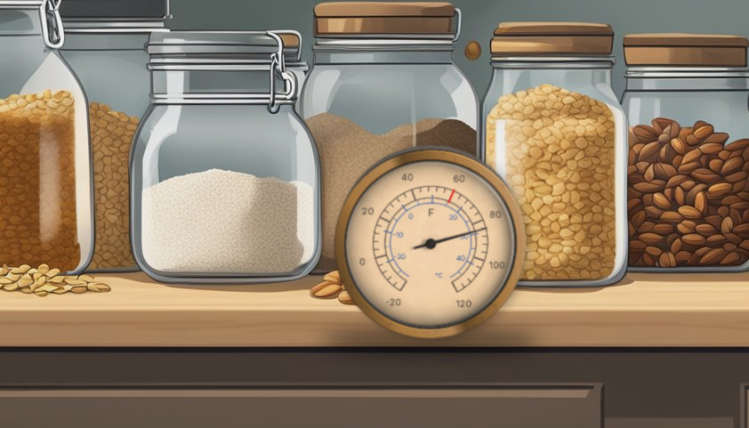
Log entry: 84 °F
